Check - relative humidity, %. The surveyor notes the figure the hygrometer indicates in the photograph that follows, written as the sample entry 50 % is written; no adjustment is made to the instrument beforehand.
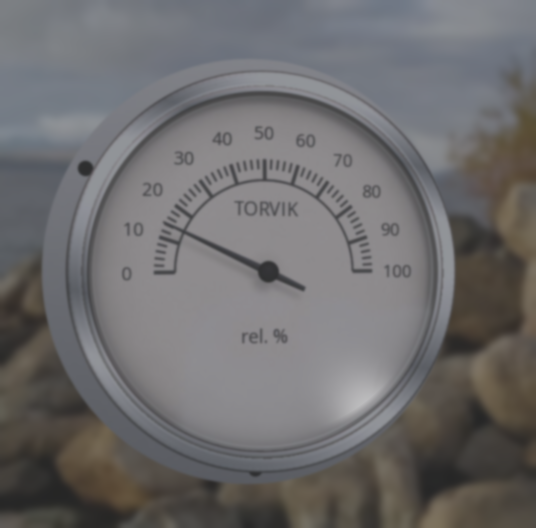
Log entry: 14 %
